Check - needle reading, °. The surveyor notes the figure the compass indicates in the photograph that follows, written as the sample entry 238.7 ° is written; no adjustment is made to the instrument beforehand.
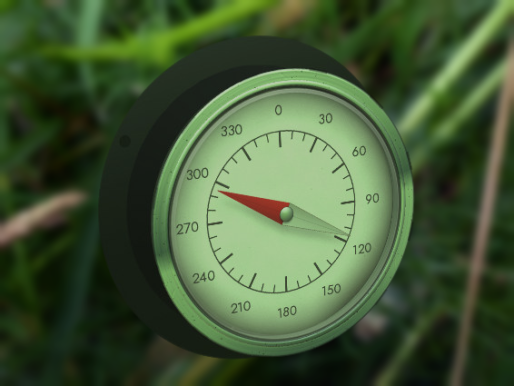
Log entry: 295 °
